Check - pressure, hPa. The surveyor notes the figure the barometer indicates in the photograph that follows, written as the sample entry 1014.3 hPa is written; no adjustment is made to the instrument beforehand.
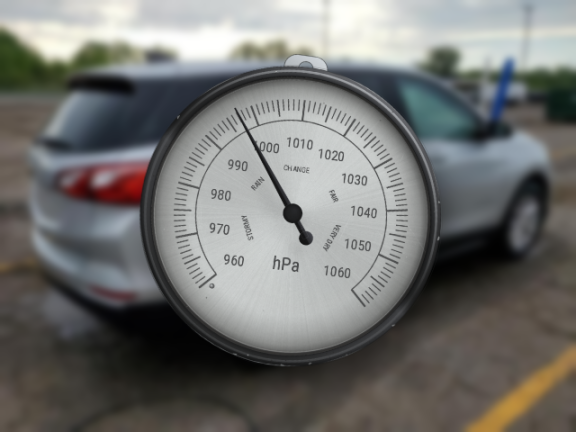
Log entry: 997 hPa
